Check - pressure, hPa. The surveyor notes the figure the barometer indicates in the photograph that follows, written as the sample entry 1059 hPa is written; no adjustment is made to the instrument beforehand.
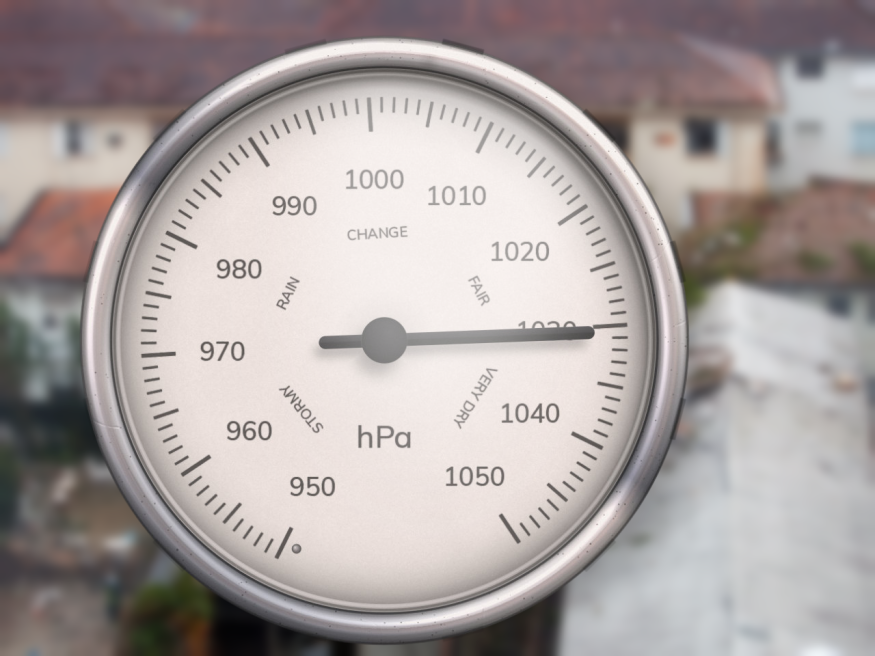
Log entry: 1030.5 hPa
